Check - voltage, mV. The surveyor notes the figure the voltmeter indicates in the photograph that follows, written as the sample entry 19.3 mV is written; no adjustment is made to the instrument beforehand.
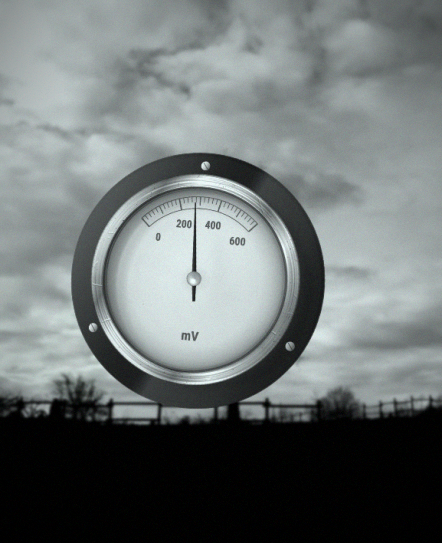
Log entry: 280 mV
